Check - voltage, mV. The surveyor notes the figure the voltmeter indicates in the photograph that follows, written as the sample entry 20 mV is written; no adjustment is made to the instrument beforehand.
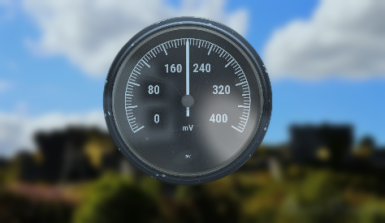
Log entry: 200 mV
